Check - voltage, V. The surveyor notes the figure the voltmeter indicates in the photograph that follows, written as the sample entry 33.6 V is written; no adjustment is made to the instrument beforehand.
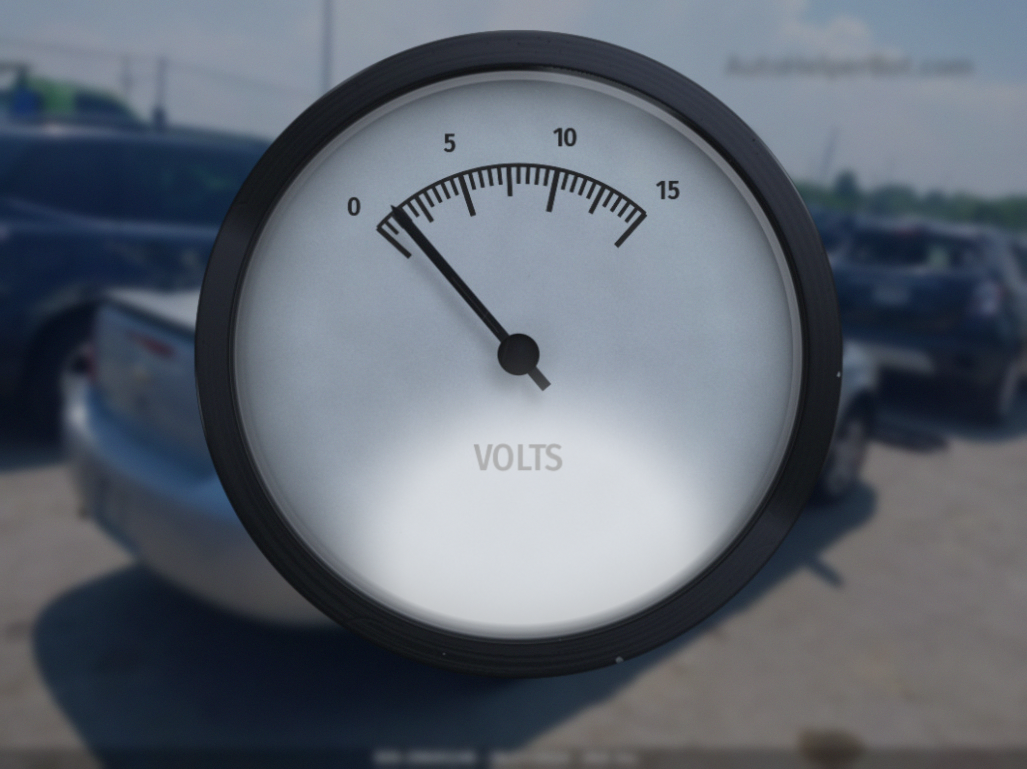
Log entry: 1.25 V
